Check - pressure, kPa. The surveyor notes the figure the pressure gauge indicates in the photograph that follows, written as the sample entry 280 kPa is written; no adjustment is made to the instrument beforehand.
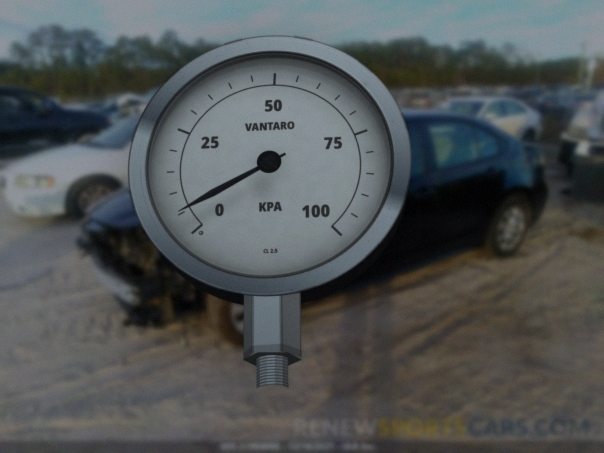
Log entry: 5 kPa
